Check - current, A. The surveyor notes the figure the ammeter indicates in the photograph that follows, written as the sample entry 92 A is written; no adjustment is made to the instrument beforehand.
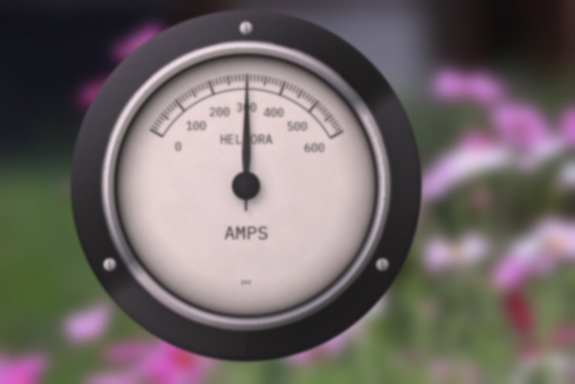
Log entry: 300 A
